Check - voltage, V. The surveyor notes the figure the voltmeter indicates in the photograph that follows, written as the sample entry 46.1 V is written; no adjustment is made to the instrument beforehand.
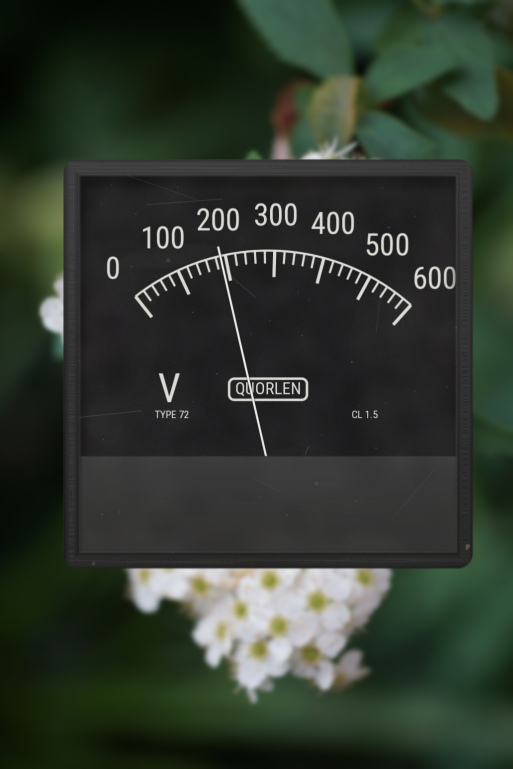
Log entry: 190 V
